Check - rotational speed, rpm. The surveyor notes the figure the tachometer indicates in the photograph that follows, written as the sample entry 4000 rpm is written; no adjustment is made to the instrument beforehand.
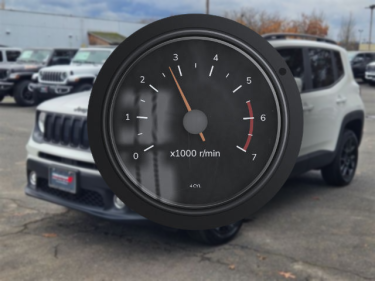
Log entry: 2750 rpm
